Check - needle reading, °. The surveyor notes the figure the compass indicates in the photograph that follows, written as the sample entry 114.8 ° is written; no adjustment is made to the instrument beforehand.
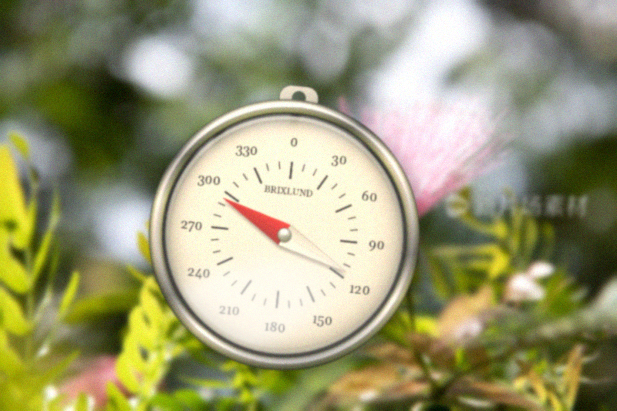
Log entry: 295 °
